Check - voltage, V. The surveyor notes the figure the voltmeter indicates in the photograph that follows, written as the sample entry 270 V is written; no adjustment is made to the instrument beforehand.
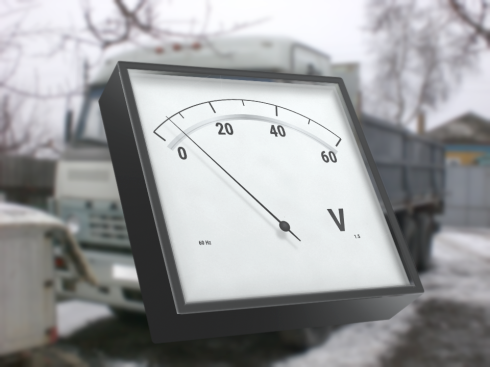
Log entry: 5 V
